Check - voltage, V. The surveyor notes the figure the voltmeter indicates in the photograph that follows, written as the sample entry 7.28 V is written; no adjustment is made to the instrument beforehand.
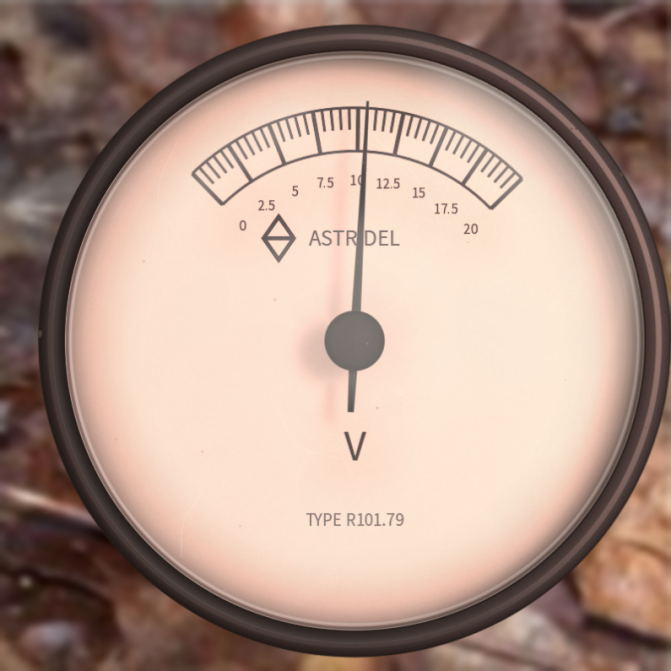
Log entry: 10.5 V
